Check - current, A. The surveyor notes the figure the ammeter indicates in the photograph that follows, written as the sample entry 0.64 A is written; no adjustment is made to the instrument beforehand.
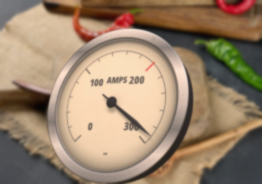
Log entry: 290 A
